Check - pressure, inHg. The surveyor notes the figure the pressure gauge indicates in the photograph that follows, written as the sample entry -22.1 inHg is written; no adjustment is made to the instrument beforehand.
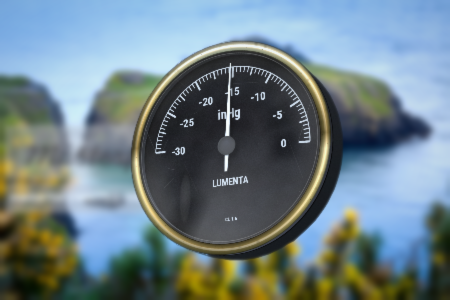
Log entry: -15 inHg
